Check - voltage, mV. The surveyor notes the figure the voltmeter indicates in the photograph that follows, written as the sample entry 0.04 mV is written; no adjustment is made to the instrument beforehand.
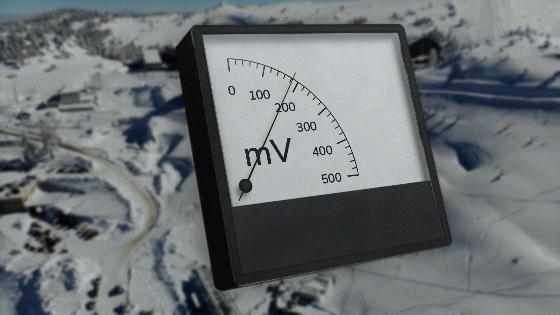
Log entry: 180 mV
